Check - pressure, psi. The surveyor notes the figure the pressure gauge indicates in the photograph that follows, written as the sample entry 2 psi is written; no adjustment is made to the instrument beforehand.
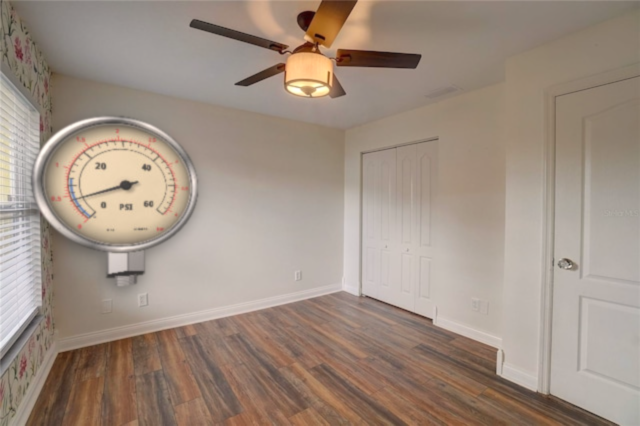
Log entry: 6 psi
